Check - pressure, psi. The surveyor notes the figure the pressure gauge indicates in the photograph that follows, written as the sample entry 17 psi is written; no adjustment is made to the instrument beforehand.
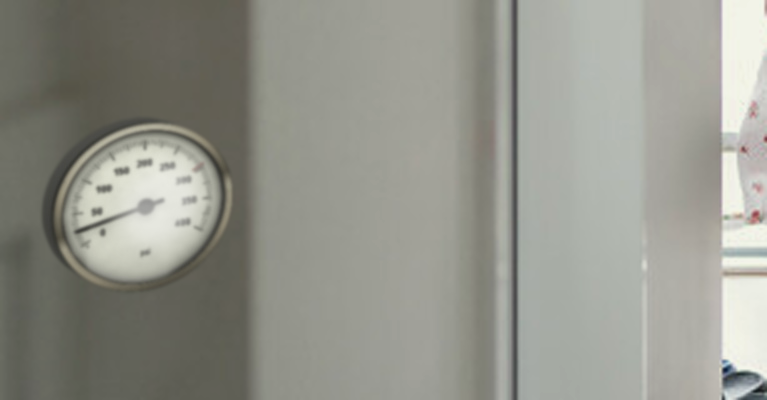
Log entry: 25 psi
